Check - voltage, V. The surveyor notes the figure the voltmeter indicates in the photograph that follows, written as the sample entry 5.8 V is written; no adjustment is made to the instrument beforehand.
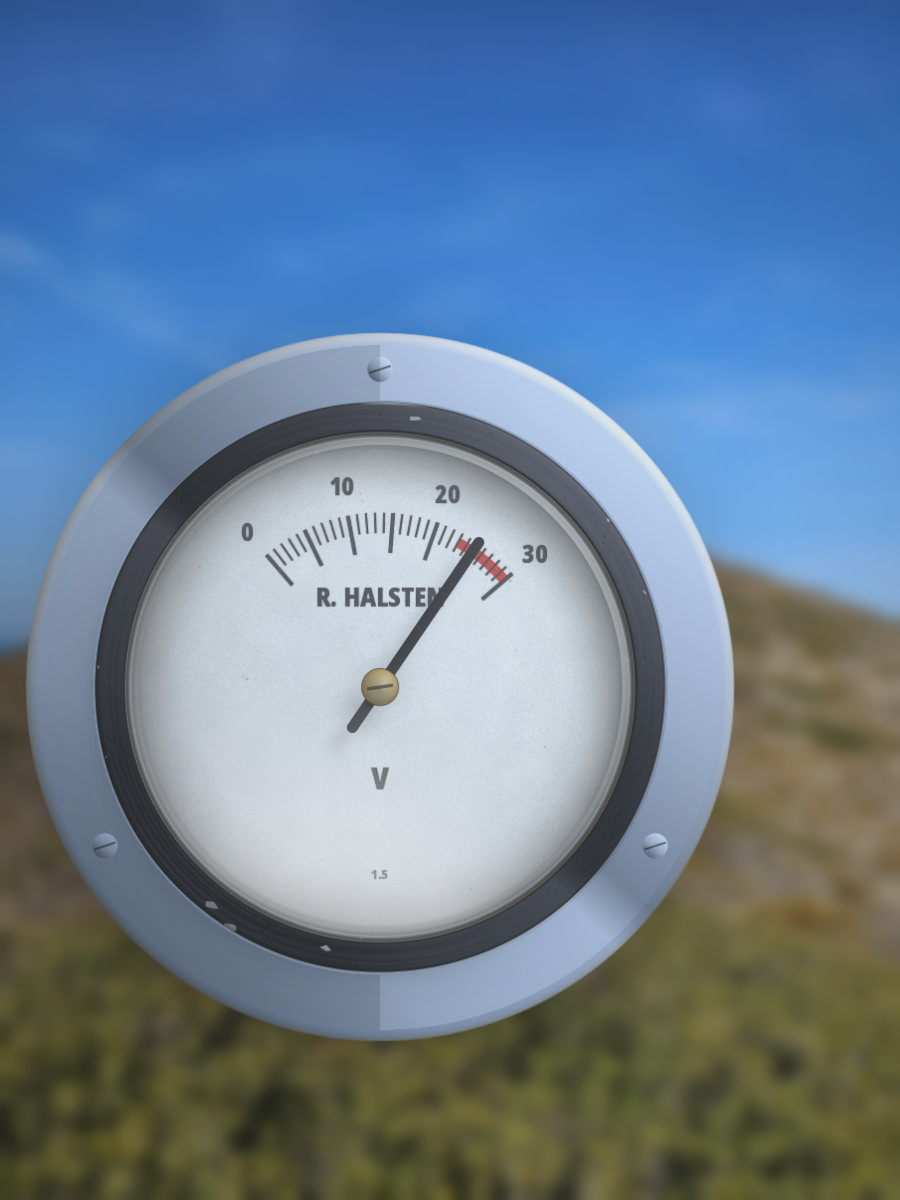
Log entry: 25 V
